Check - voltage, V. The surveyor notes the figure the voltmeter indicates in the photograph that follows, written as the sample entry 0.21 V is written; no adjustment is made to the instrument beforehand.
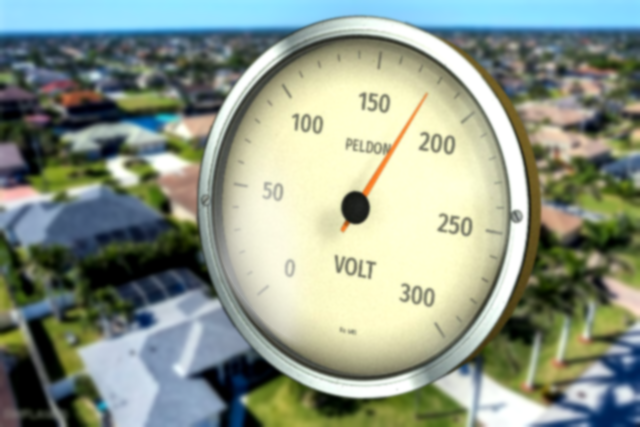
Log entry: 180 V
